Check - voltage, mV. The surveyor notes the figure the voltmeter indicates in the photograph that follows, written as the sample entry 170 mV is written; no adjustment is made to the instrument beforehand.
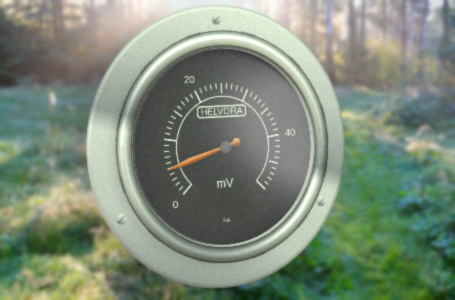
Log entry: 5 mV
